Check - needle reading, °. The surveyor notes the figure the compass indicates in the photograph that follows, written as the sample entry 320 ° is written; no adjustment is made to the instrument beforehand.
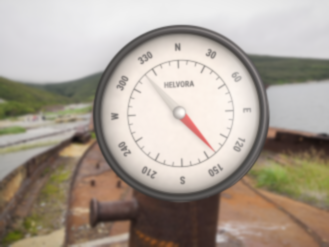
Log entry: 140 °
